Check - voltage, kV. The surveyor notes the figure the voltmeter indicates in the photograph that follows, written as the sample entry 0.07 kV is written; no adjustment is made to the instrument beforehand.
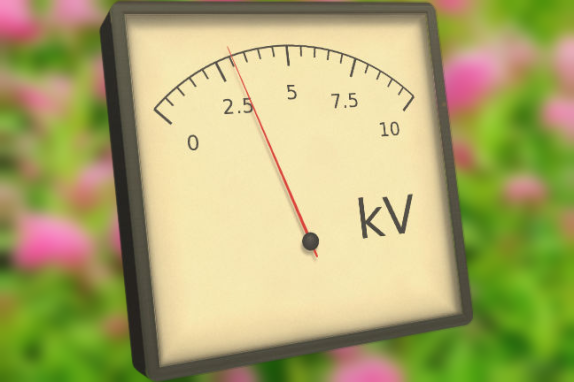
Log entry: 3 kV
